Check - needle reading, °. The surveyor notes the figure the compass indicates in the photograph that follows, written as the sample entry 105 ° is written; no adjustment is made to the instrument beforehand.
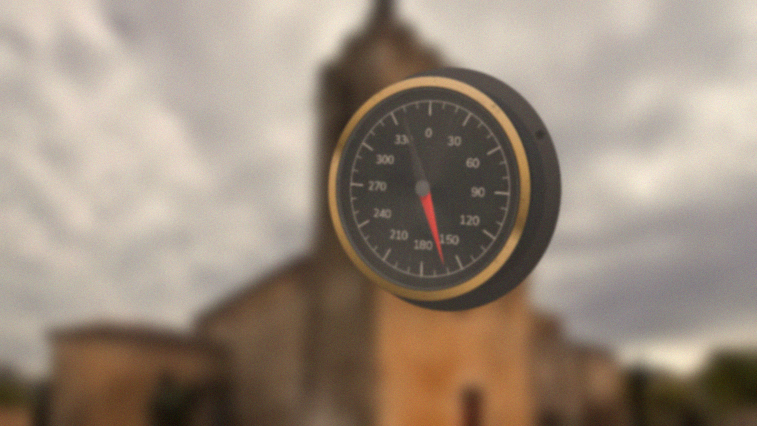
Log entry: 160 °
